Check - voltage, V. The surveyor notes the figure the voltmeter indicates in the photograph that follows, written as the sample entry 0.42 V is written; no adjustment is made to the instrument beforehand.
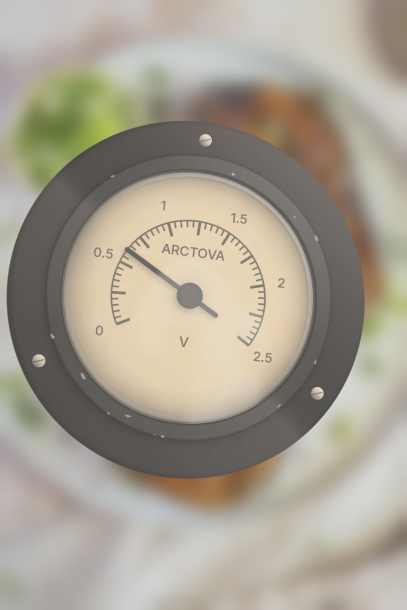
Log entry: 0.6 V
